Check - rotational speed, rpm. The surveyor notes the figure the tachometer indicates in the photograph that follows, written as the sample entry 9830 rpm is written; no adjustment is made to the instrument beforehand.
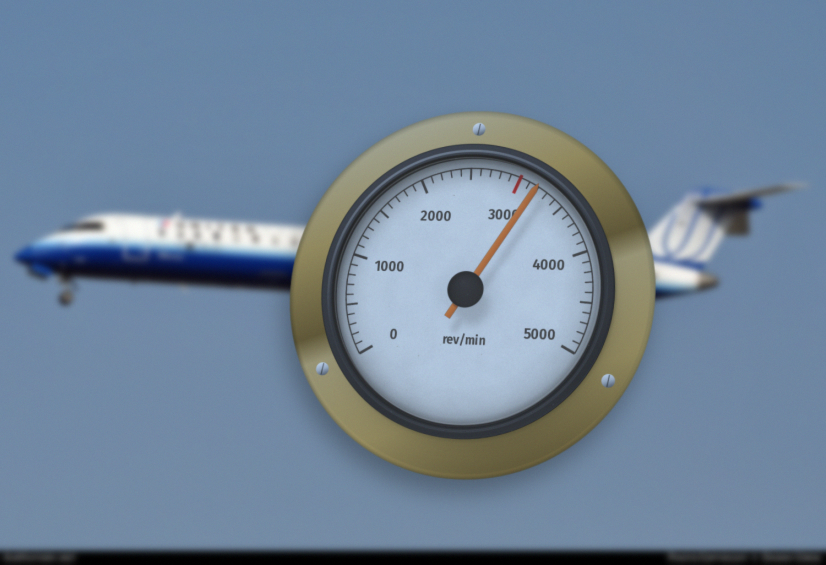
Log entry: 3200 rpm
